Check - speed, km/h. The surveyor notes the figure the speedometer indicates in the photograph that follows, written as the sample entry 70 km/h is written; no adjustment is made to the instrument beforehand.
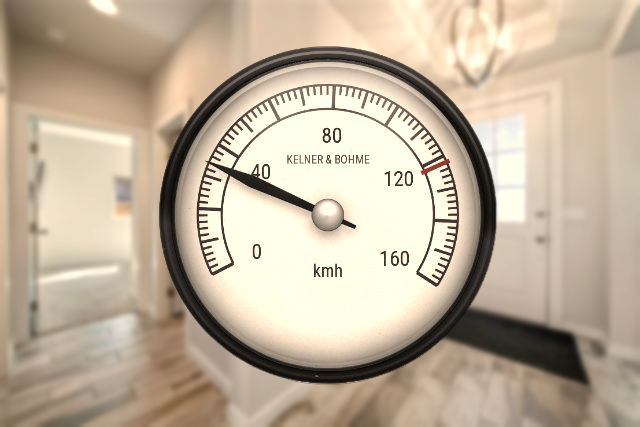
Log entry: 34 km/h
